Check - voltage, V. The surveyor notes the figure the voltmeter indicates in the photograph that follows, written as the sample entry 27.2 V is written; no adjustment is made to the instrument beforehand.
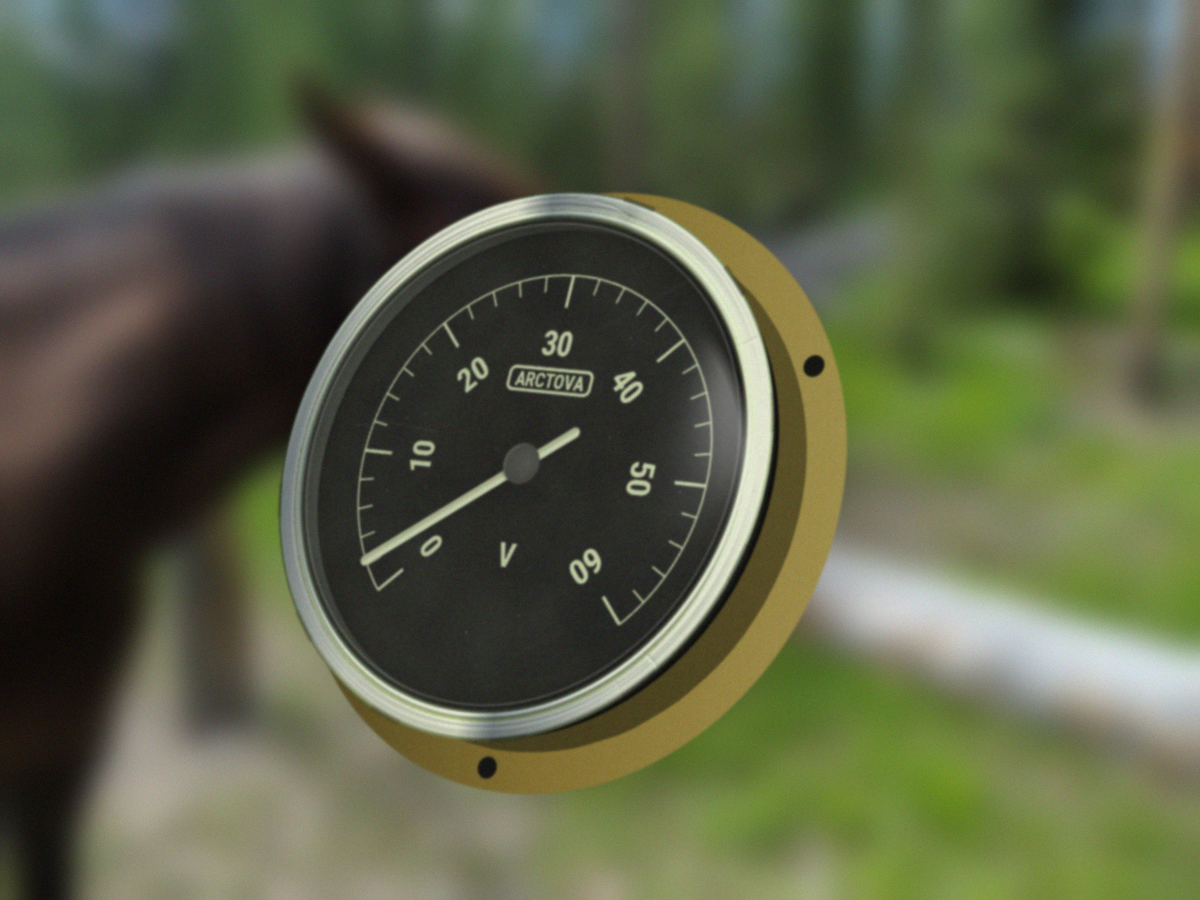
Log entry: 2 V
